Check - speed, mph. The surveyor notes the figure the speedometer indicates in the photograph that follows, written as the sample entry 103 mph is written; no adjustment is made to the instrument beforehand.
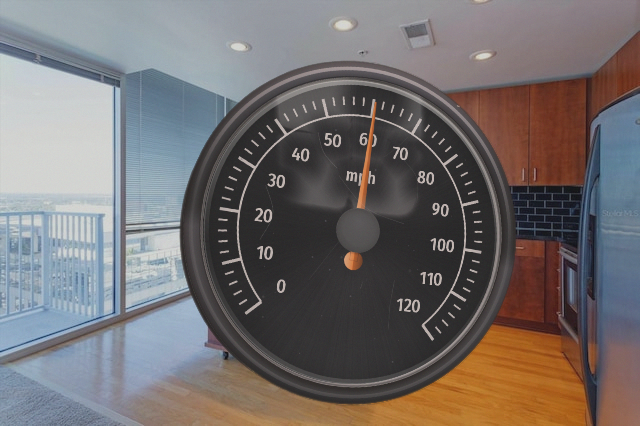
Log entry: 60 mph
